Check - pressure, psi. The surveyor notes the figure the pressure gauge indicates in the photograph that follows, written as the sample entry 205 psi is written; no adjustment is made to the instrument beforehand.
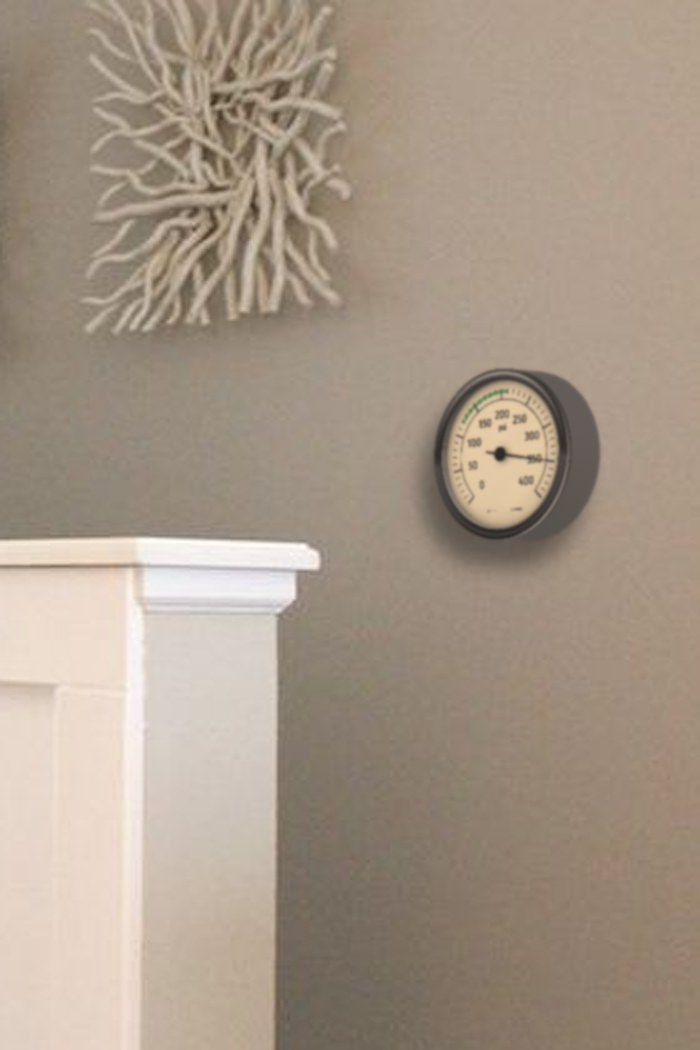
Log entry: 350 psi
